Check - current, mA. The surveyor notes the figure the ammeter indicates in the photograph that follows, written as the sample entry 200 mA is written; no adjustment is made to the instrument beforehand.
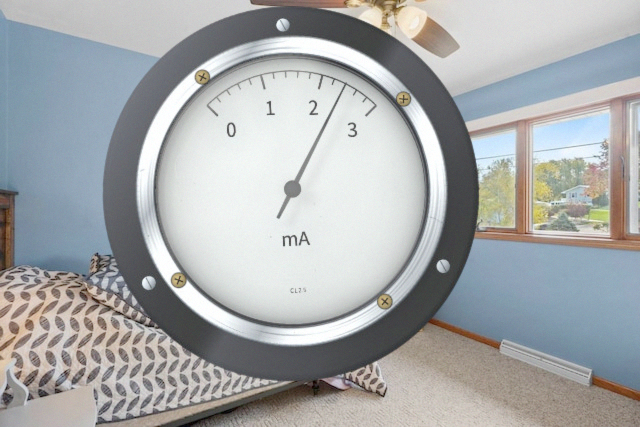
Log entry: 2.4 mA
